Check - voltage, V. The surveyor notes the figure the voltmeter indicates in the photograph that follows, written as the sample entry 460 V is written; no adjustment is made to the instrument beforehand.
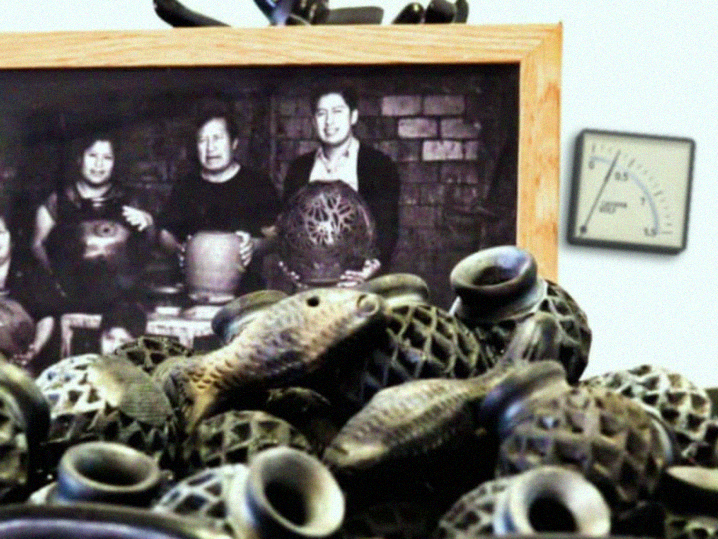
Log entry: 0.3 V
